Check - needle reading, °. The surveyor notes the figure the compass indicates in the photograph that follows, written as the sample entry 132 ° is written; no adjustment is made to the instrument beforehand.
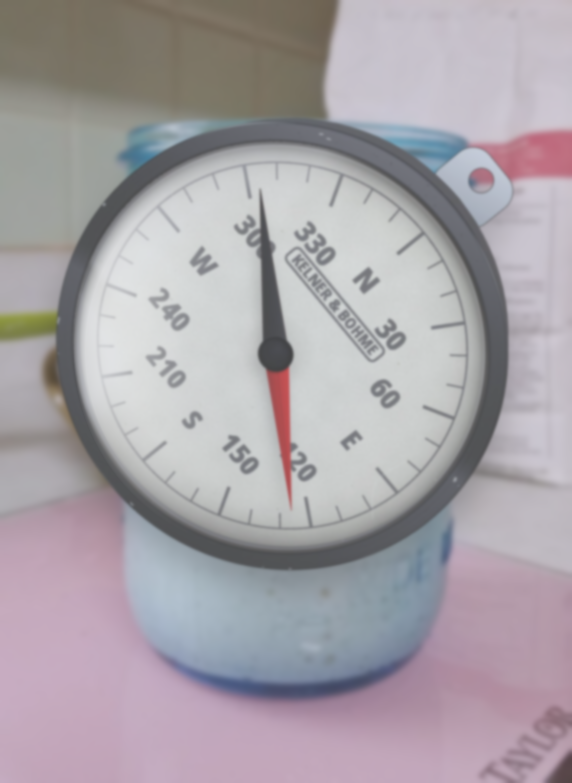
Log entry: 125 °
